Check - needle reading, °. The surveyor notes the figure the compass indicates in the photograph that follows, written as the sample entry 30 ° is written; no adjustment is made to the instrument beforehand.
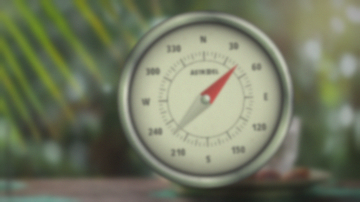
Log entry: 45 °
